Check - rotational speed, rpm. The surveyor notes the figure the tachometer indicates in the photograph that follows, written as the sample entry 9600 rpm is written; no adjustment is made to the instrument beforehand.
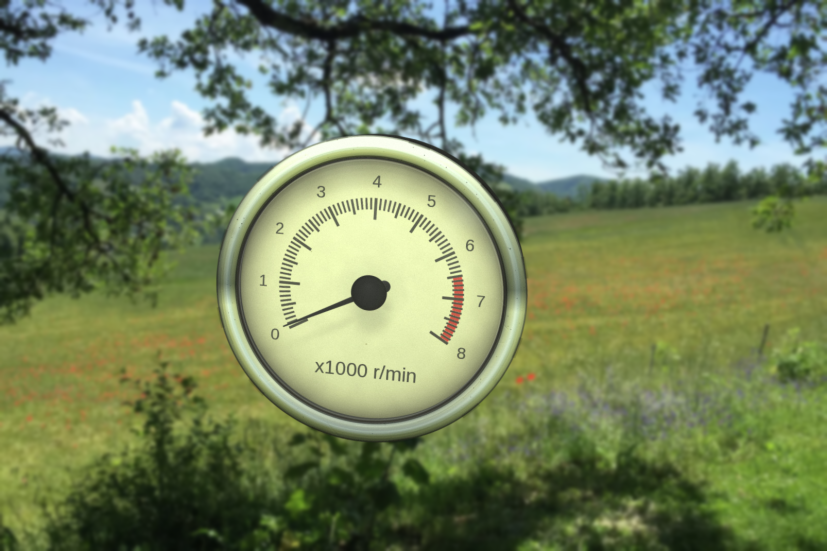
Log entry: 100 rpm
